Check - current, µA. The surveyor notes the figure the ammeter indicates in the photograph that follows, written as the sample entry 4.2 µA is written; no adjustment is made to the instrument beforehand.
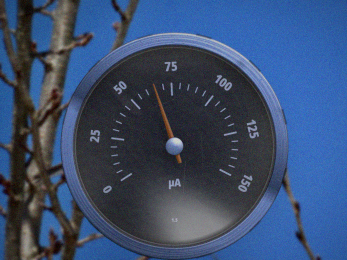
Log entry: 65 µA
